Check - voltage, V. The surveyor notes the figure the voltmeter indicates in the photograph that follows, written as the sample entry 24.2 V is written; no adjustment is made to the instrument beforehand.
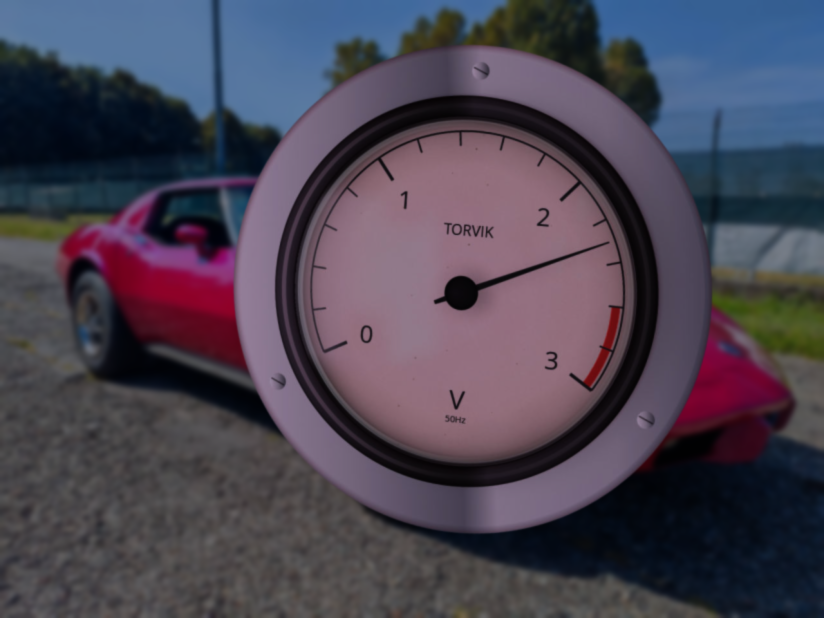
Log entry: 2.3 V
